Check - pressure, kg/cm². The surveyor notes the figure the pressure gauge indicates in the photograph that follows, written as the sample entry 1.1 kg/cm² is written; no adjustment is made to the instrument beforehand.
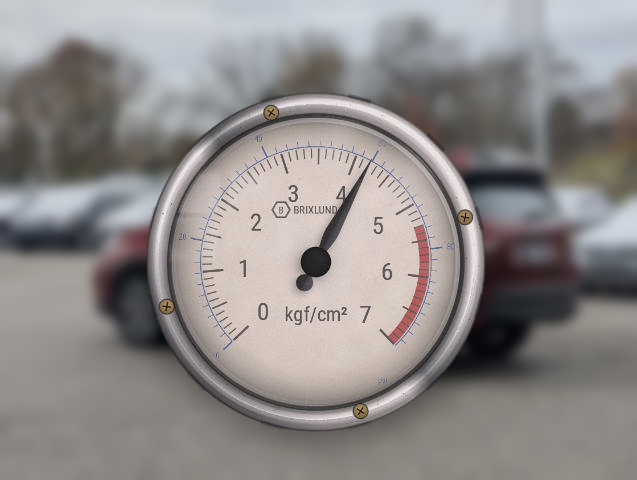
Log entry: 4.2 kg/cm²
